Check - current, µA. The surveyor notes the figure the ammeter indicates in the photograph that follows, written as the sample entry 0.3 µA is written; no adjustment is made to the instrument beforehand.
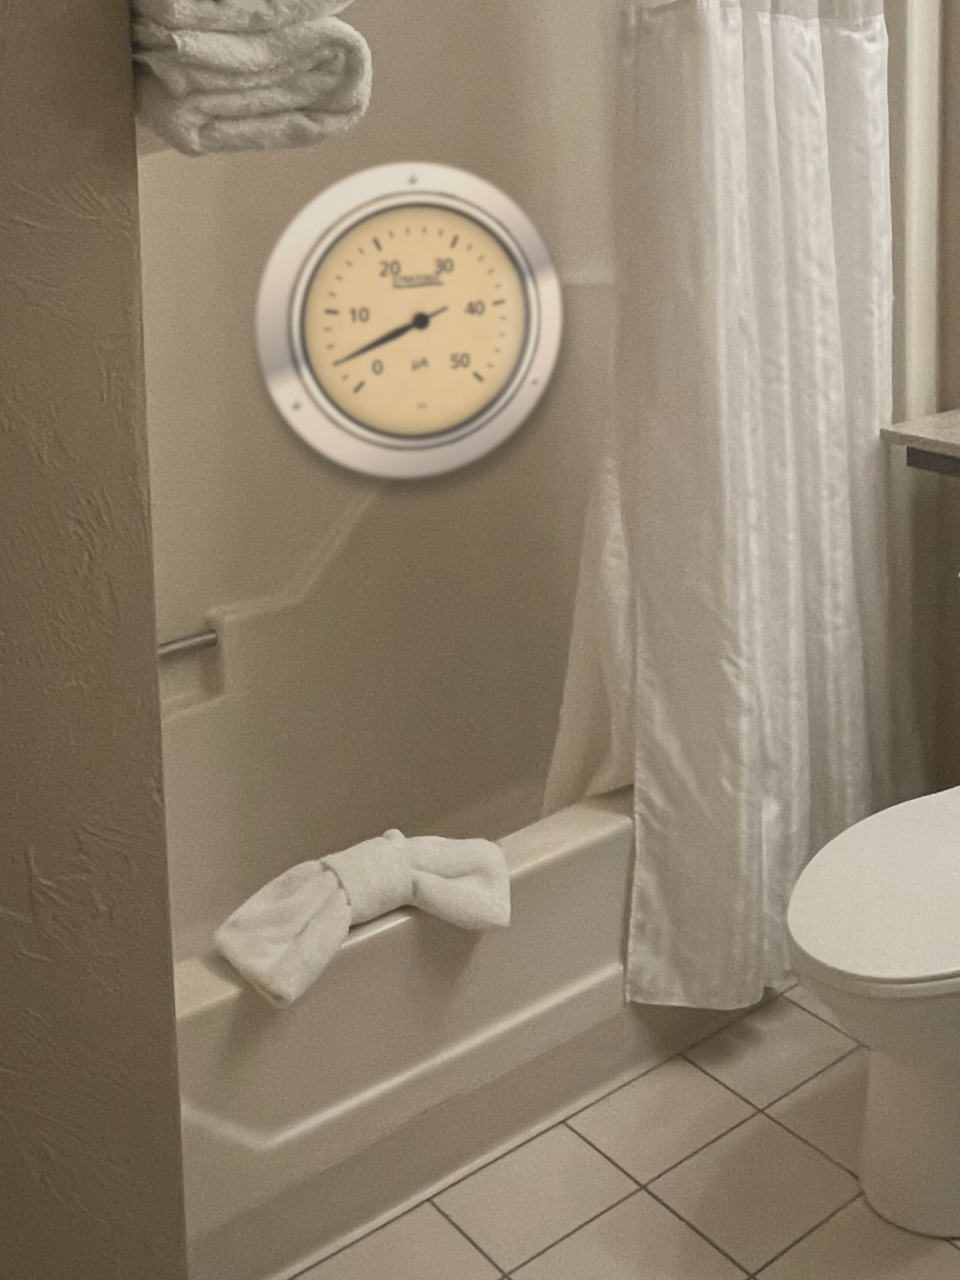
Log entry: 4 µA
